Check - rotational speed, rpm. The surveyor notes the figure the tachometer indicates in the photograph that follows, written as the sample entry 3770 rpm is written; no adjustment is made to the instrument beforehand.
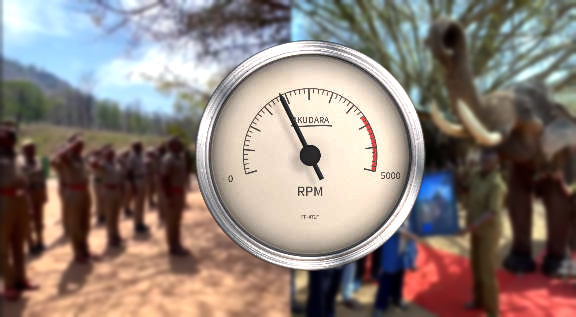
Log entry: 1900 rpm
